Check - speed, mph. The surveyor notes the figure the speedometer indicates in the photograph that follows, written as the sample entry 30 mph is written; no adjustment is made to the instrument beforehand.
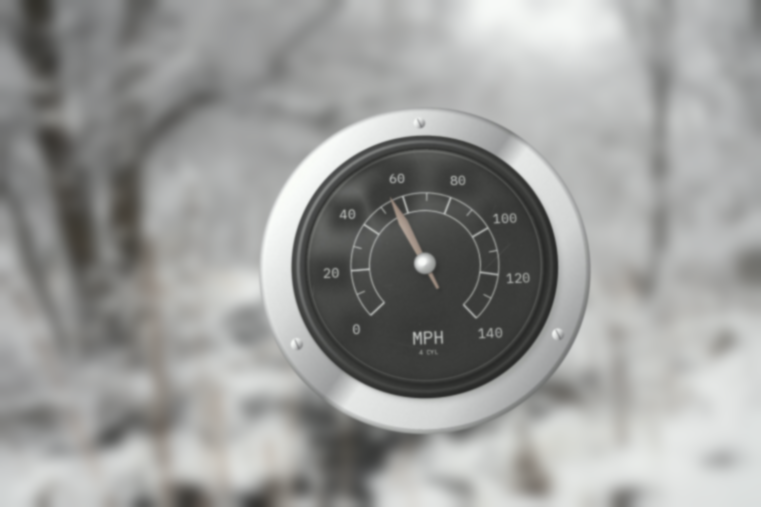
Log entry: 55 mph
